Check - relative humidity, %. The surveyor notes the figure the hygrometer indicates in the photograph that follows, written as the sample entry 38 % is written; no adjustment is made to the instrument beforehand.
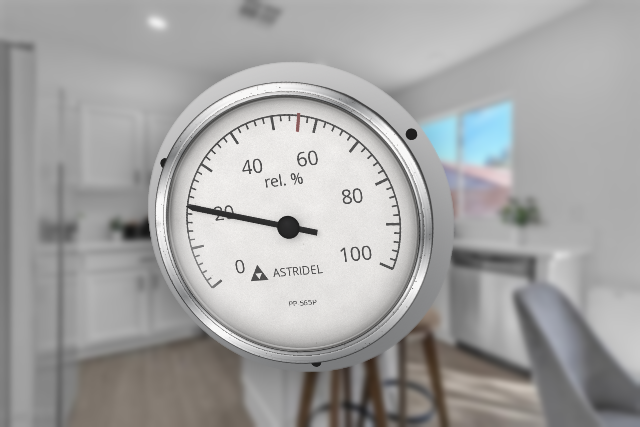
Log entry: 20 %
